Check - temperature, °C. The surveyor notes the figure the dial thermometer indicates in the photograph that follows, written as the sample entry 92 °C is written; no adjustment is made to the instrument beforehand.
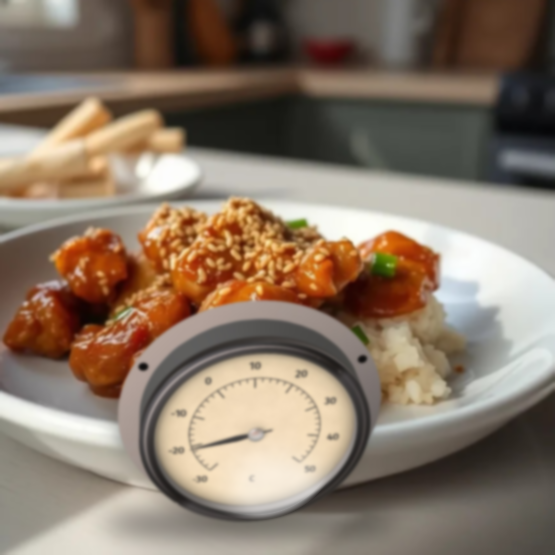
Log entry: -20 °C
